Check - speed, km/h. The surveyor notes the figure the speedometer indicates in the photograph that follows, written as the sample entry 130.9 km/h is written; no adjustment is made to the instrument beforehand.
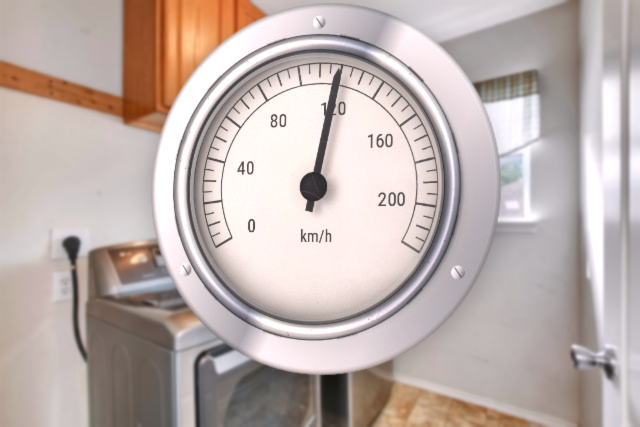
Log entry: 120 km/h
